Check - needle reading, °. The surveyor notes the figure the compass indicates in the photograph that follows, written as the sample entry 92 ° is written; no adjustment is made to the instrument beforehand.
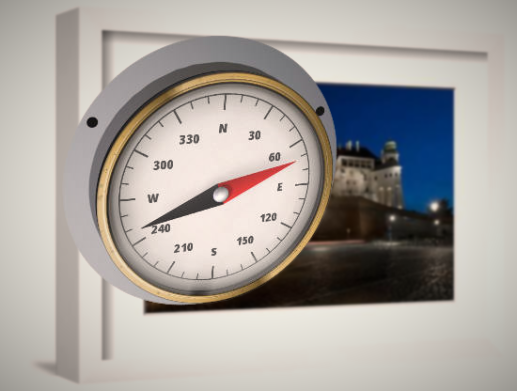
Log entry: 70 °
